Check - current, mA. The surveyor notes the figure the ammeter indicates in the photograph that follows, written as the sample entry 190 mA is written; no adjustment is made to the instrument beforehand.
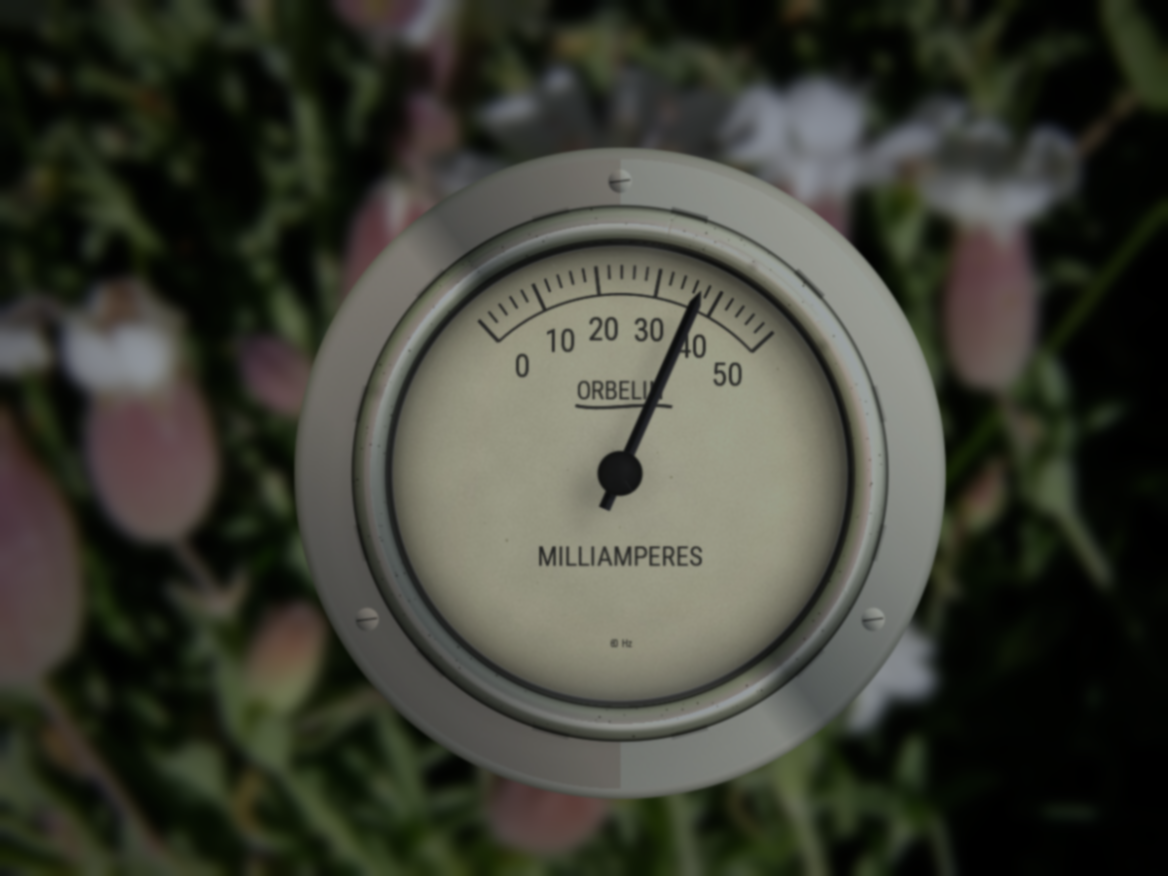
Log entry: 37 mA
